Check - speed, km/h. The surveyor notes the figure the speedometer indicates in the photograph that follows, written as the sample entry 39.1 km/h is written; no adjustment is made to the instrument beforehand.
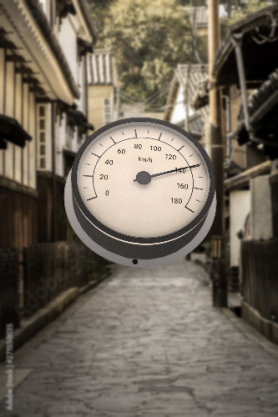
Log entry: 140 km/h
